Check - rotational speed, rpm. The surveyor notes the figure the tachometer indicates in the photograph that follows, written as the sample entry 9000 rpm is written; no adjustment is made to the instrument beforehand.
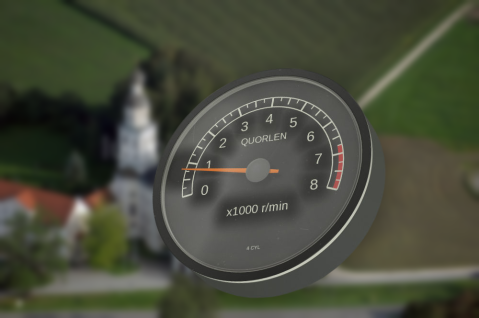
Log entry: 750 rpm
